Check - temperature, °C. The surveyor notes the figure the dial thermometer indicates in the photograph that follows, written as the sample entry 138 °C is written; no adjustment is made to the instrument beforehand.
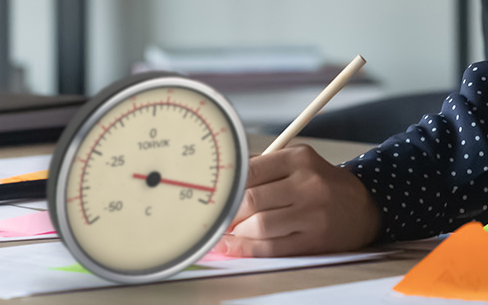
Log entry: 45 °C
